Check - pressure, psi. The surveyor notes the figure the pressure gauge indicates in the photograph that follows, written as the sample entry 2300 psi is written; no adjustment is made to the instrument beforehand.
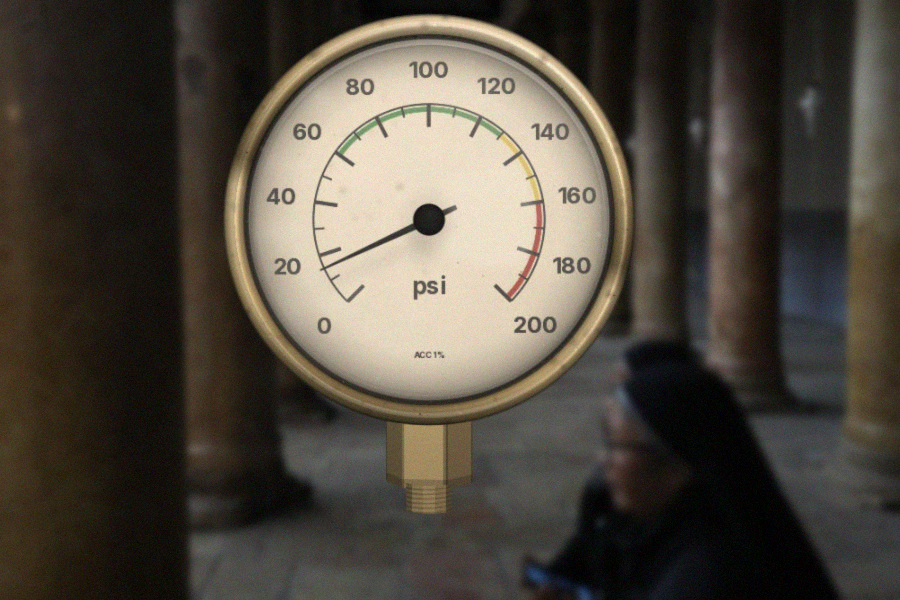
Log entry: 15 psi
